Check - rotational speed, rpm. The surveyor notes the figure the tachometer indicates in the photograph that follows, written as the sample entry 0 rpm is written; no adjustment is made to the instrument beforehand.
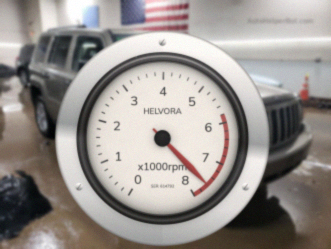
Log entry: 7600 rpm
